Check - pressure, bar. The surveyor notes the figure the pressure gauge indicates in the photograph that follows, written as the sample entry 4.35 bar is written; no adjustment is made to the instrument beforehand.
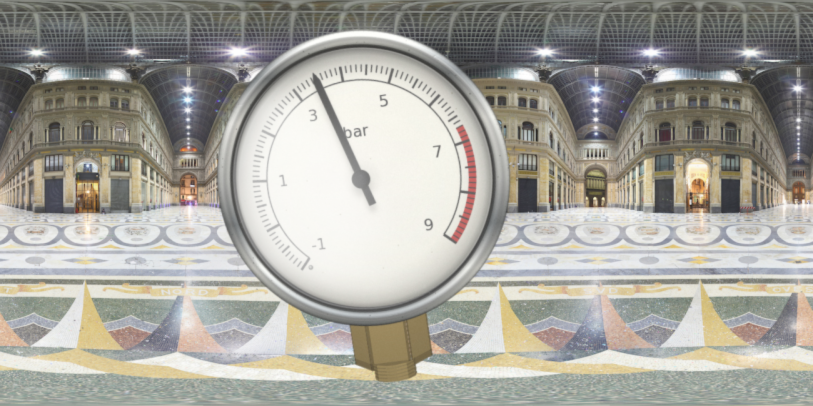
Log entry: 3.5 bar
